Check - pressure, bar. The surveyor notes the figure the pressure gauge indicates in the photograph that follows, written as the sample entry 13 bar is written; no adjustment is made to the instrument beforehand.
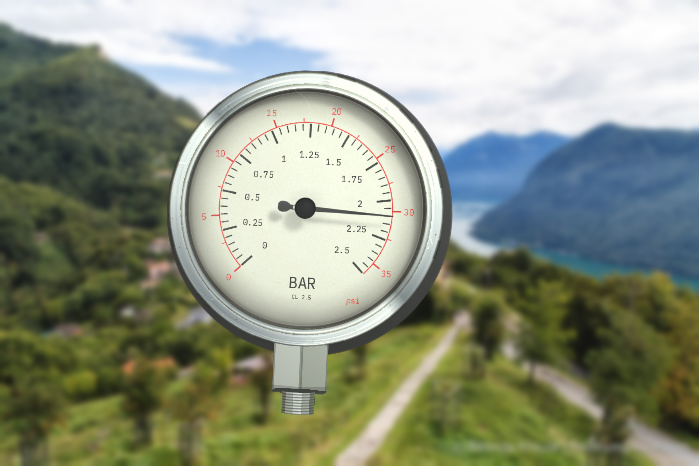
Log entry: 2.1 bar
